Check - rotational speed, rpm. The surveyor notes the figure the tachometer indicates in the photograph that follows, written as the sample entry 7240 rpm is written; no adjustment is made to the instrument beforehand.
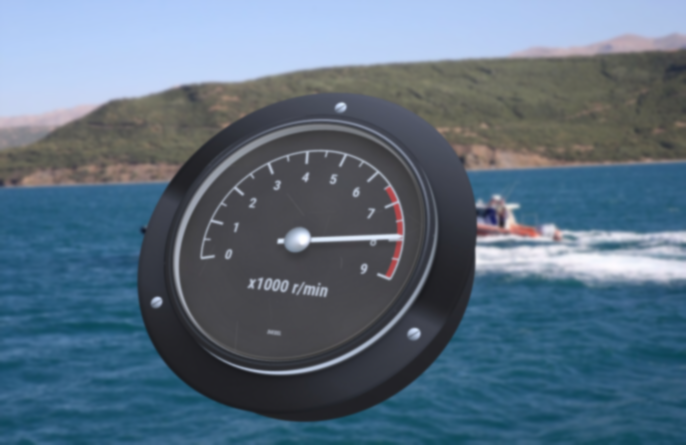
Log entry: 8000 rpm
